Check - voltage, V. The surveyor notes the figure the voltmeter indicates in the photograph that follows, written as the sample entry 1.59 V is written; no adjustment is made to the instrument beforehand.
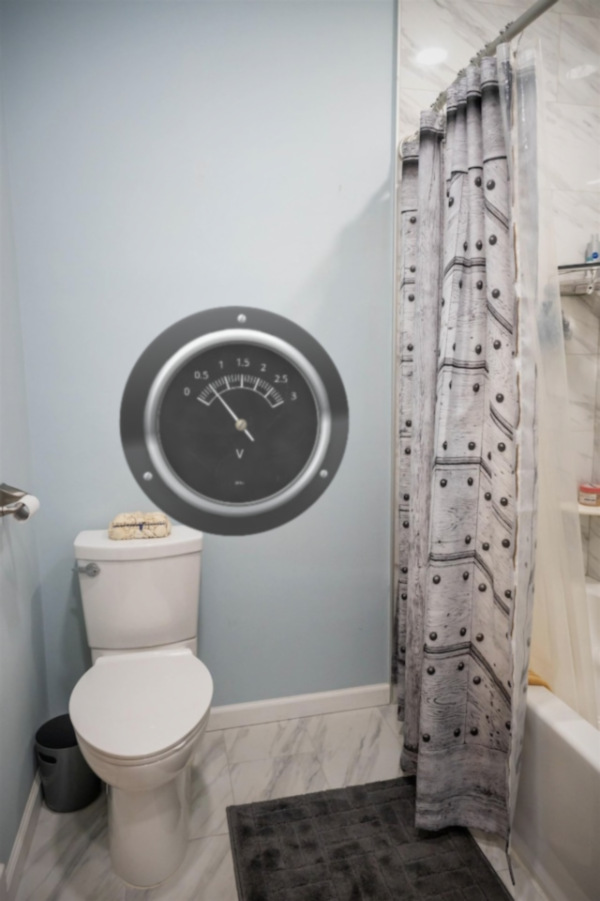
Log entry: 0.5 V
